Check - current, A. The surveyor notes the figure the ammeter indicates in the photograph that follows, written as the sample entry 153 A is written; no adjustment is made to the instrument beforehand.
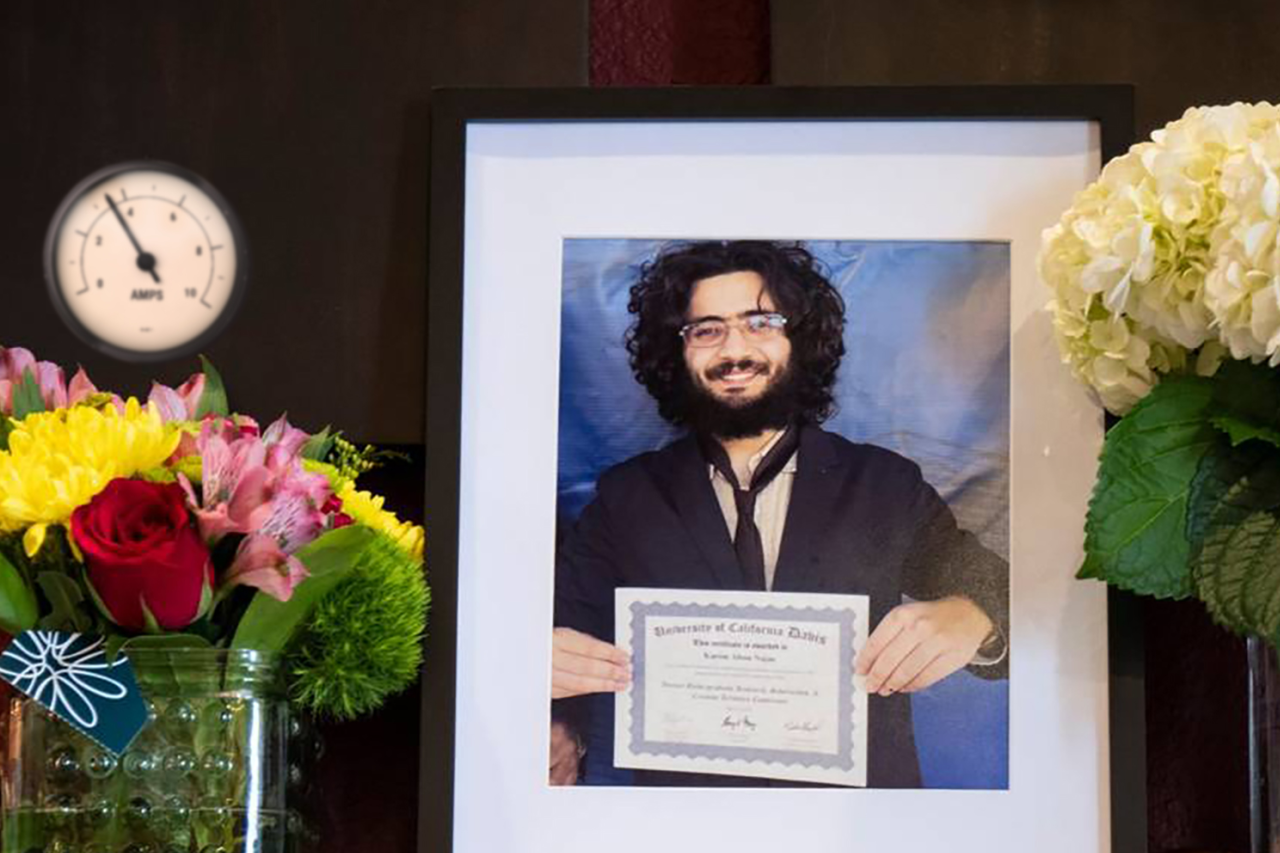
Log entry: 3.5 A
